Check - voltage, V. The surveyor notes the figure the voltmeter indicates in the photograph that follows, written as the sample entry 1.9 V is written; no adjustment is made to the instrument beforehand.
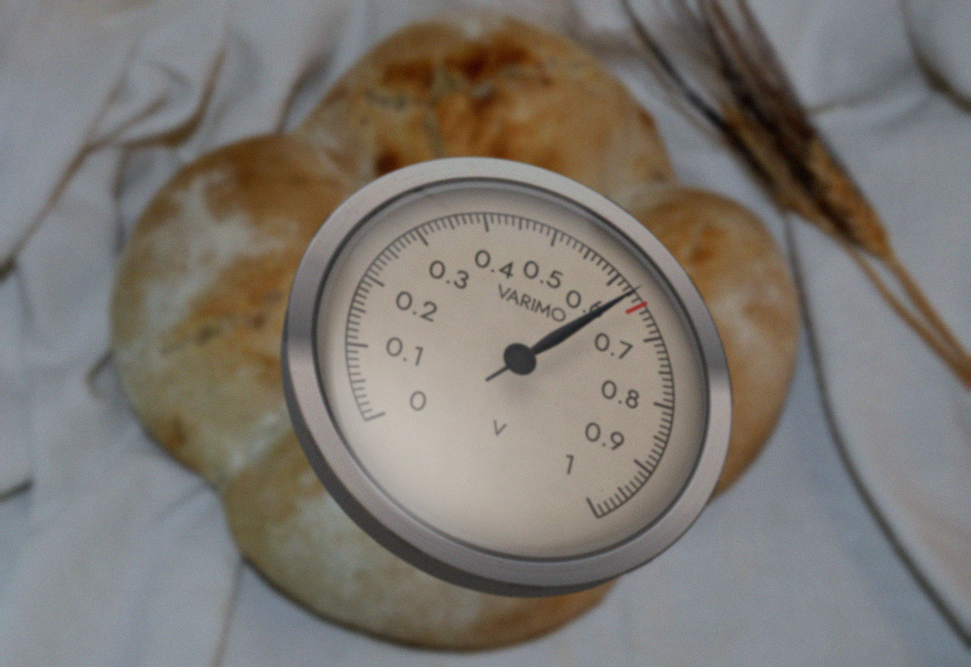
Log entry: 0.63 V
